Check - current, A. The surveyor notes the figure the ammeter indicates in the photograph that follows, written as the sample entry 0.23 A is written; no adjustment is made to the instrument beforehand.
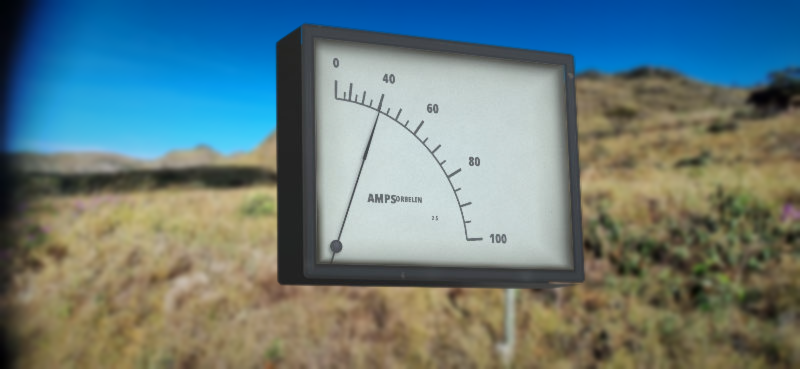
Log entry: 40 A
